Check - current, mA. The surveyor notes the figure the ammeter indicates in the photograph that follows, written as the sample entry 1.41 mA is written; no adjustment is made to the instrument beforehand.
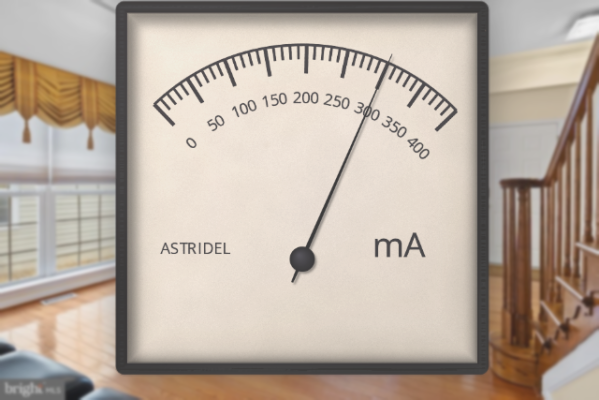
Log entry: 300 mA
